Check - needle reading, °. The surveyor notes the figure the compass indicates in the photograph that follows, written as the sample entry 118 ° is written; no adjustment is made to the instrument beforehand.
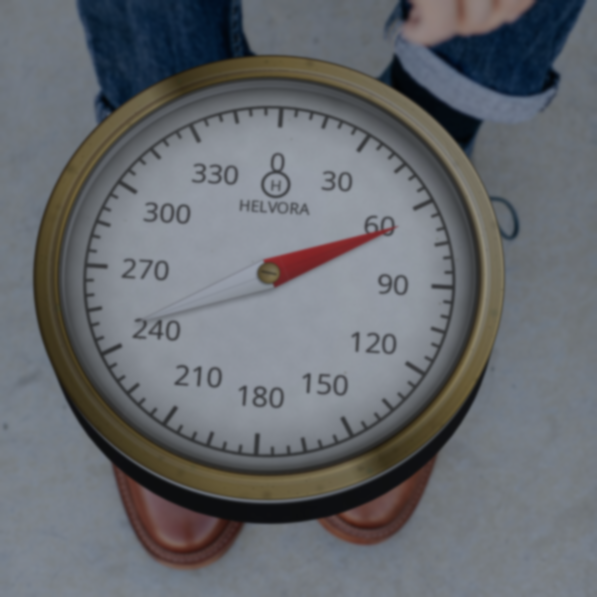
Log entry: 65 °
